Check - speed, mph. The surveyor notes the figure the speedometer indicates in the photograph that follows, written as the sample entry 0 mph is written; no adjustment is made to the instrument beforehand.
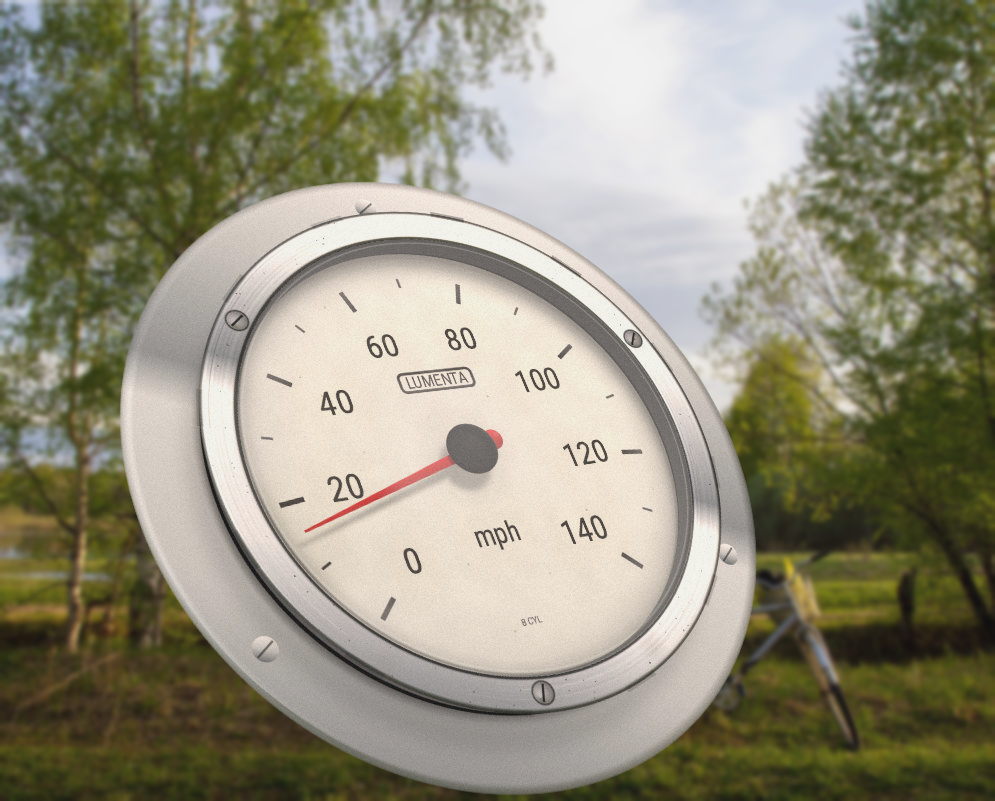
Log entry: 15 mph
